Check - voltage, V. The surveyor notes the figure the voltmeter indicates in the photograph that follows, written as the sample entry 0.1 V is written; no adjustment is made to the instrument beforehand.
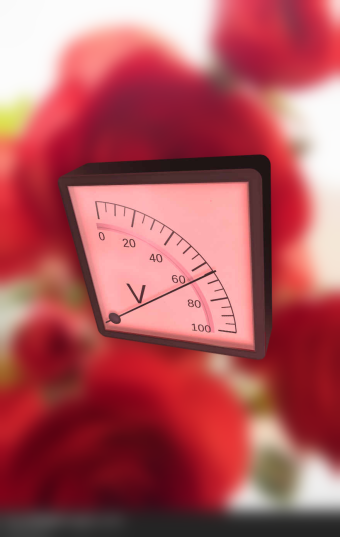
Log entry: 65 V
